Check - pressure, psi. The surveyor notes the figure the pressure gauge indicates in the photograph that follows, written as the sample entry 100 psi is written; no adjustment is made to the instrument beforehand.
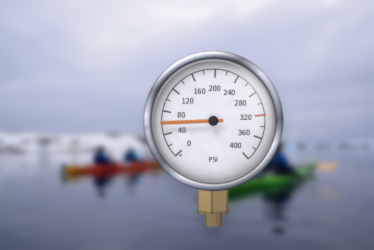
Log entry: 60 psi
